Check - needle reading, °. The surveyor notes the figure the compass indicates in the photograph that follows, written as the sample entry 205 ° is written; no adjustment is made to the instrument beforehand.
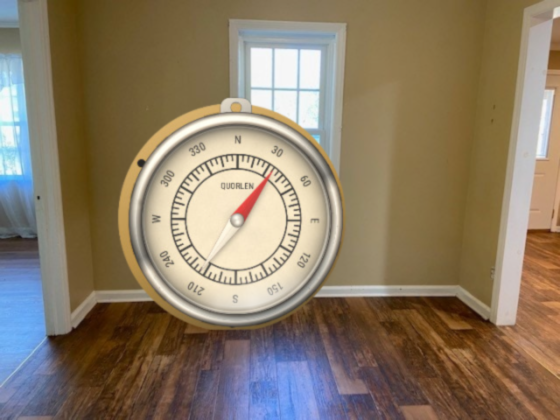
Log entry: 35 °
